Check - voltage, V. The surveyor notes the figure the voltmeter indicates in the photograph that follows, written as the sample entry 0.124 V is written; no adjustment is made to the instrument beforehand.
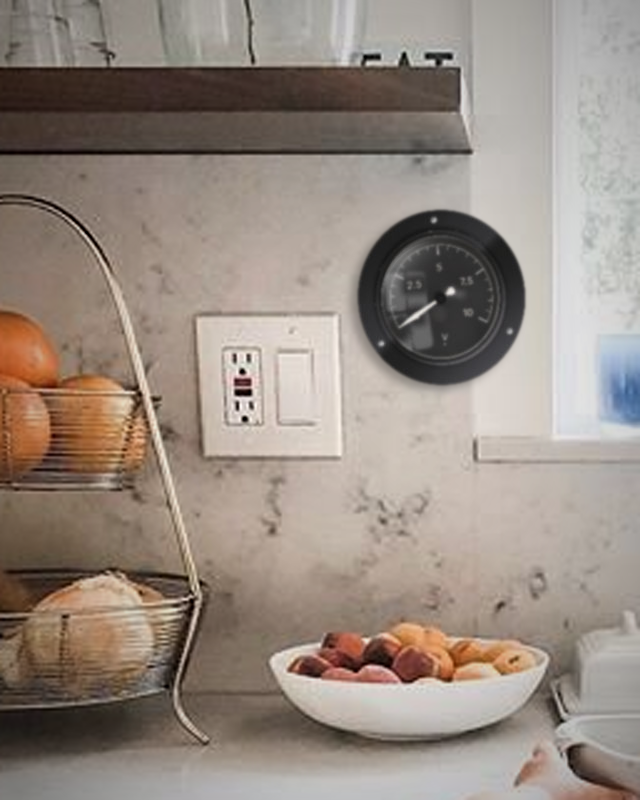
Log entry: 0 V
